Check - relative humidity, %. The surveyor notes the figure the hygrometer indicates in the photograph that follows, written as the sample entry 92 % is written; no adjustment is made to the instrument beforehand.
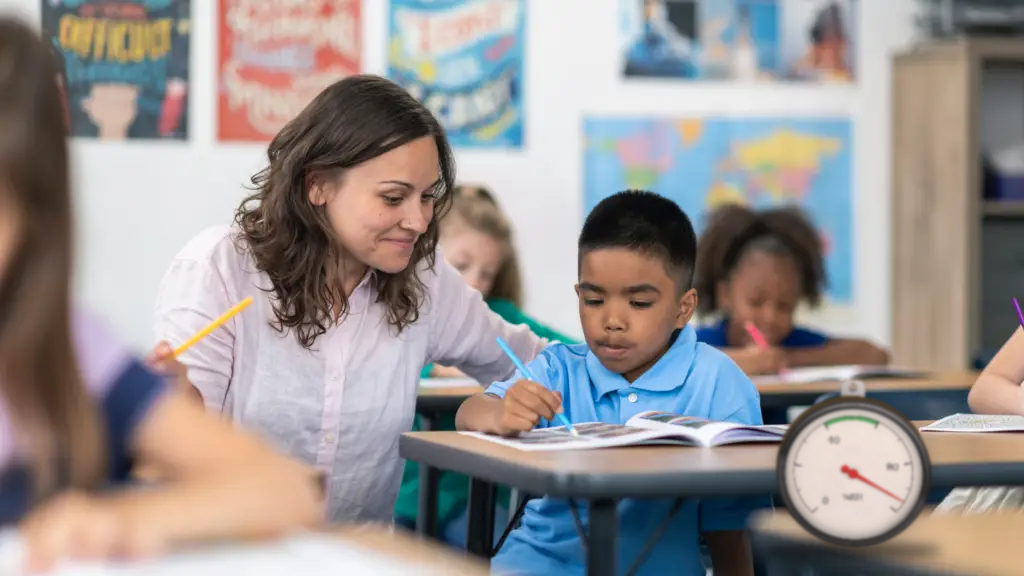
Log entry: 95 %
